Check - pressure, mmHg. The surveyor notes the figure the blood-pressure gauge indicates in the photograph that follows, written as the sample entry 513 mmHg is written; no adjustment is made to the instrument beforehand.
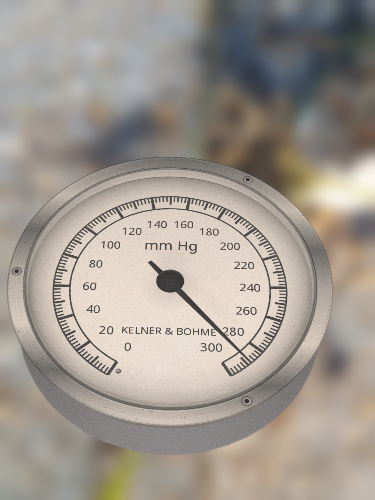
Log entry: 290 mmHg
